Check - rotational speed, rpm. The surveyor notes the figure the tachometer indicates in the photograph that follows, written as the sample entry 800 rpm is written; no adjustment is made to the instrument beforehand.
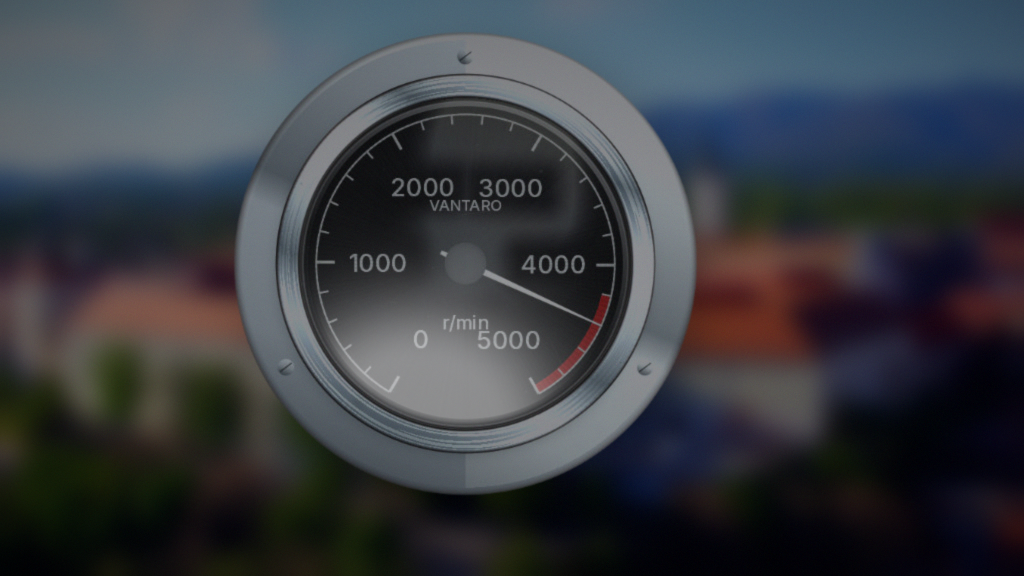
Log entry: 4400 rpm
